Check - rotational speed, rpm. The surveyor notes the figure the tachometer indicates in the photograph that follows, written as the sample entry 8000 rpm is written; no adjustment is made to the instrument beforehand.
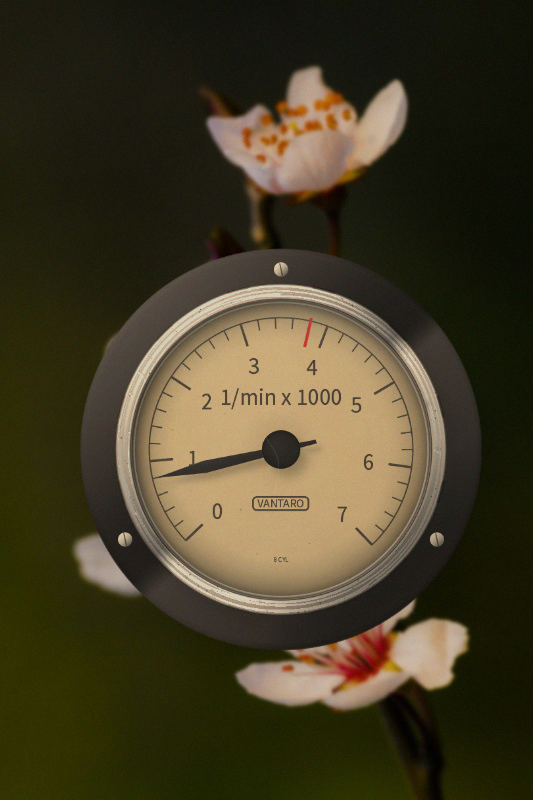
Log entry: 800 rpm
